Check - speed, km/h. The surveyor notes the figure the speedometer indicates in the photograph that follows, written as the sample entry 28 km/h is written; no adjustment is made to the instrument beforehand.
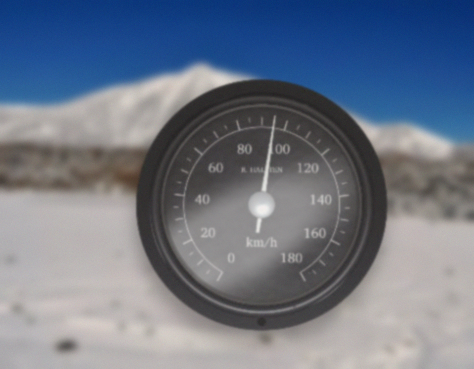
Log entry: 95 km/h
